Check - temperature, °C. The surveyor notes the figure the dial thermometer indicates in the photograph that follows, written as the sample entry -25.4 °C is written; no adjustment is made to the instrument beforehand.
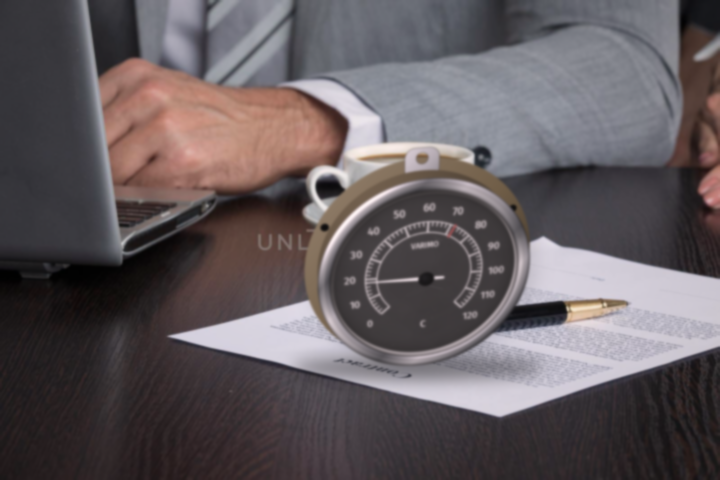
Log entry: 20 °C
